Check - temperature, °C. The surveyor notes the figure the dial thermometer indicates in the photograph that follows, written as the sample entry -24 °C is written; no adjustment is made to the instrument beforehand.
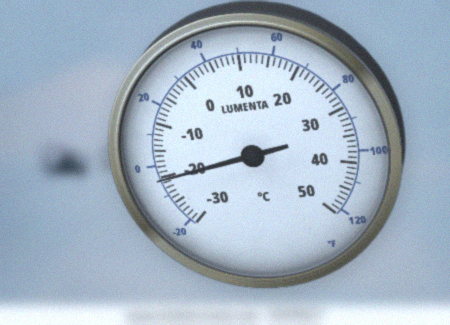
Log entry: -20 °C
